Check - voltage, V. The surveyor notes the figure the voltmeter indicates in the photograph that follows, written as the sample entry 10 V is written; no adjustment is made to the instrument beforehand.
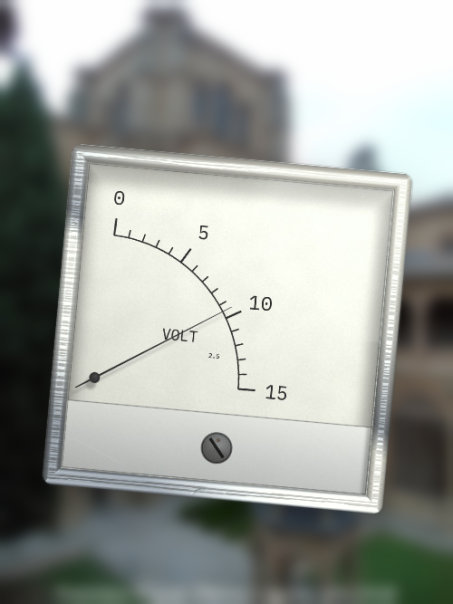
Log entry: 9.5 V
